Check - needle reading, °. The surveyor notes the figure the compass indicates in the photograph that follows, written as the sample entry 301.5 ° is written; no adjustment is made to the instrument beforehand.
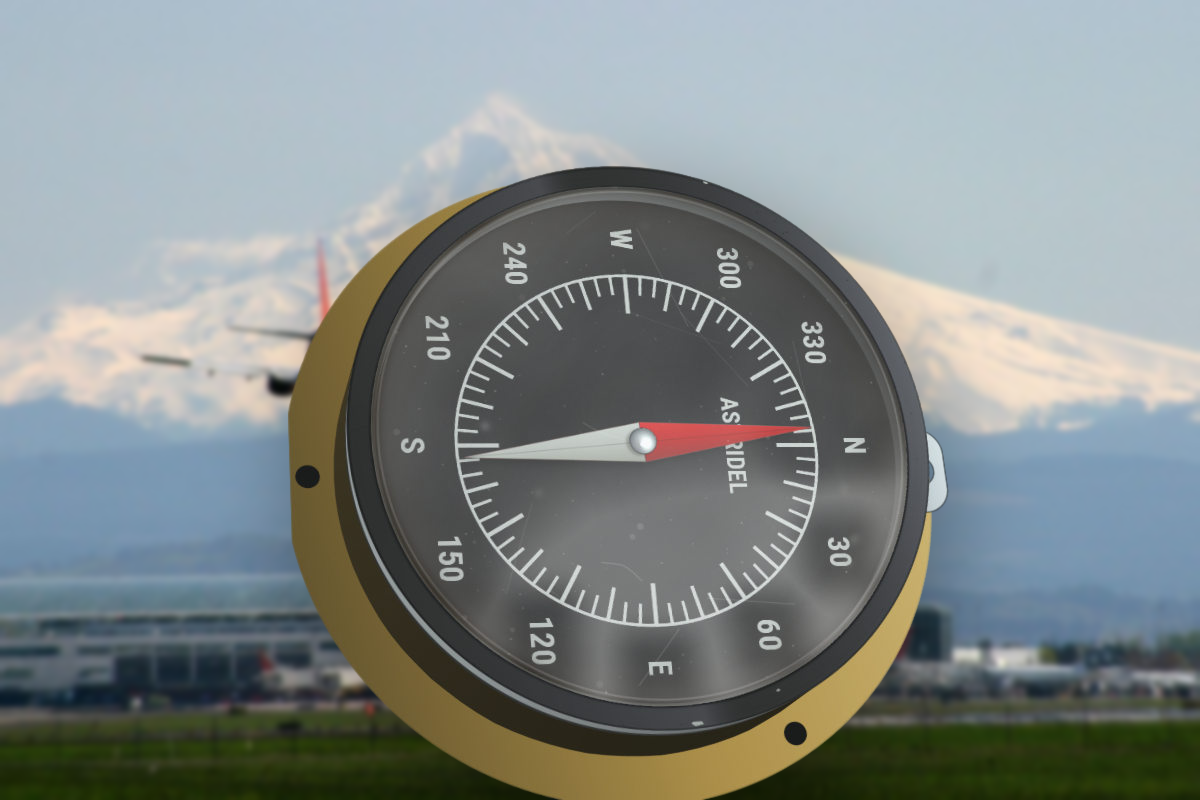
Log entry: 355 °
